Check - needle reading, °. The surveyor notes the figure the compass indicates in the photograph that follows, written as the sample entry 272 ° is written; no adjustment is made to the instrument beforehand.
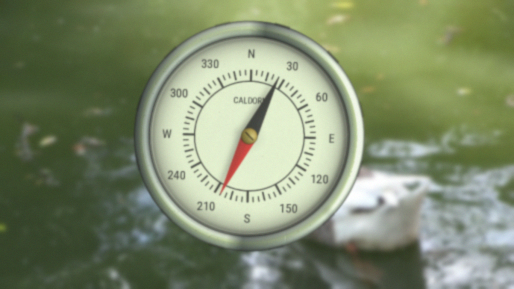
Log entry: 205 °
